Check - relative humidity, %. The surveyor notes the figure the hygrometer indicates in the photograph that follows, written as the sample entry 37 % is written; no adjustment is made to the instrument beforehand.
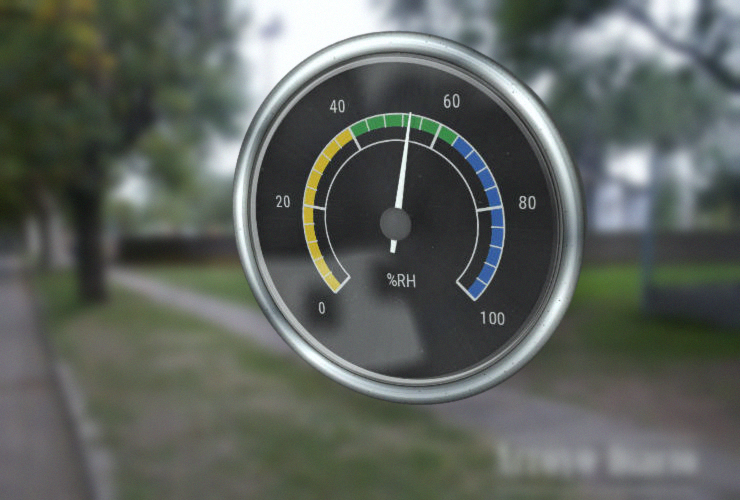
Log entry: 54 %
